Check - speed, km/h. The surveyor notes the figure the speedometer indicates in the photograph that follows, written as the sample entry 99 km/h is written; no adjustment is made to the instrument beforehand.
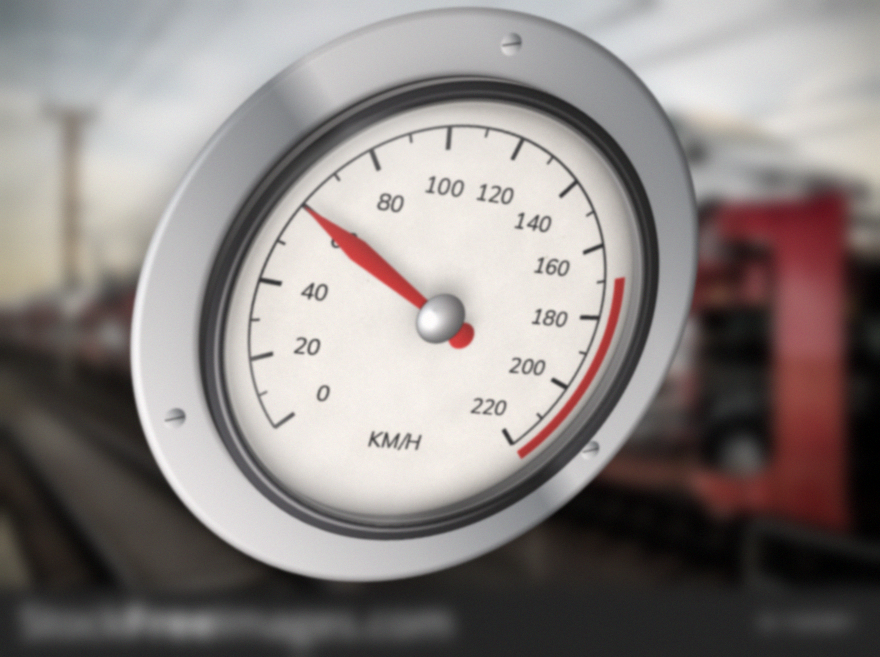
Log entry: 60 km/h
